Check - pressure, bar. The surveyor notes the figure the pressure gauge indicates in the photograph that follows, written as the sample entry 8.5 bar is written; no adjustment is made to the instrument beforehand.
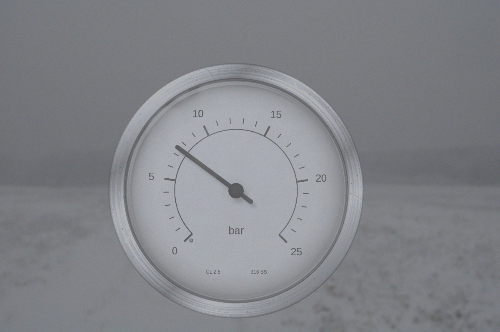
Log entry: 7.5 bar
